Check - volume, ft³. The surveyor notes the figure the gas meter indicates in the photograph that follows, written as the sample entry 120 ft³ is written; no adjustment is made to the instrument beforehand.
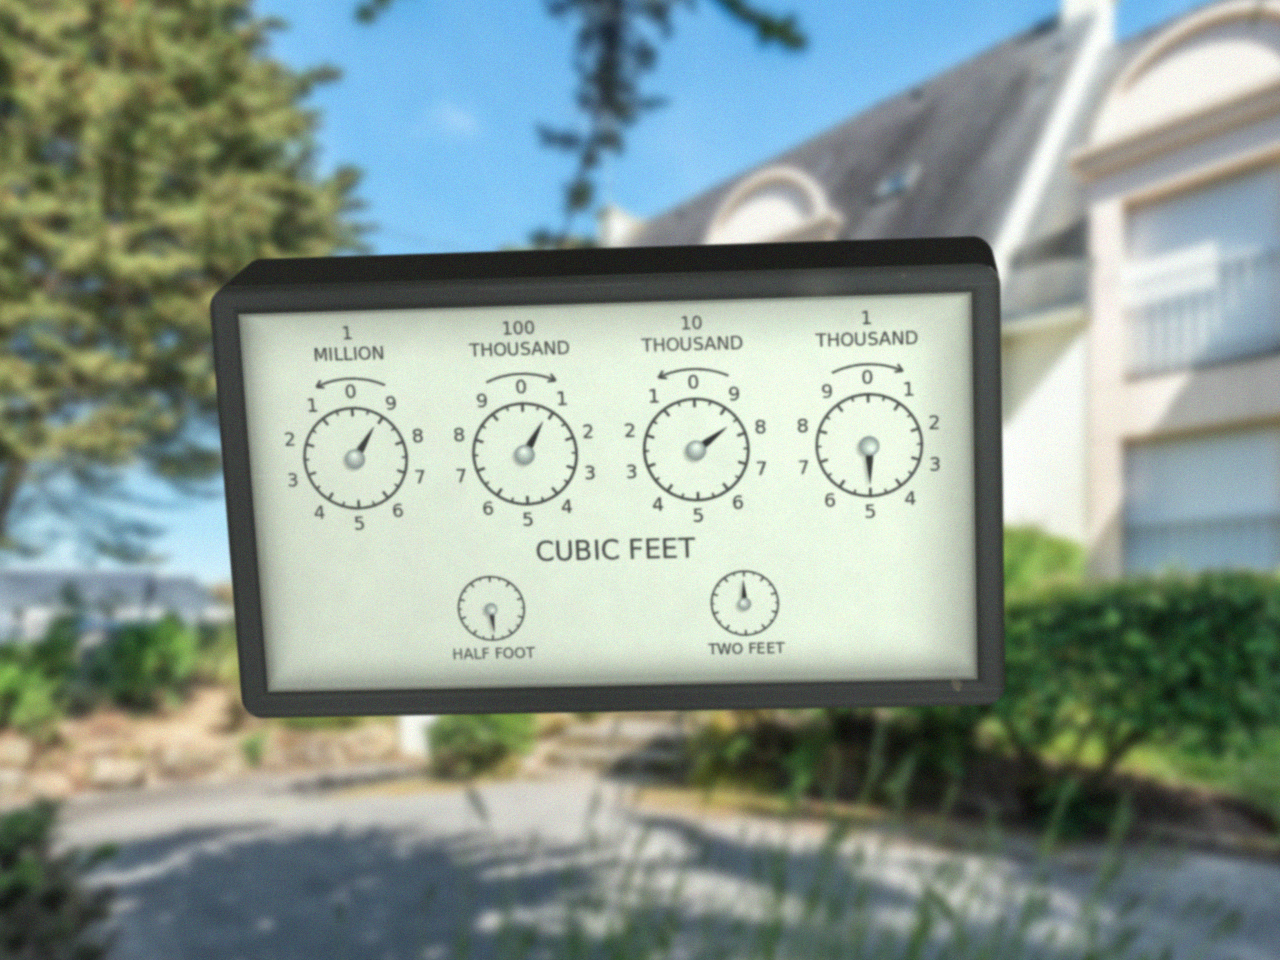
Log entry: 908500 ft³
